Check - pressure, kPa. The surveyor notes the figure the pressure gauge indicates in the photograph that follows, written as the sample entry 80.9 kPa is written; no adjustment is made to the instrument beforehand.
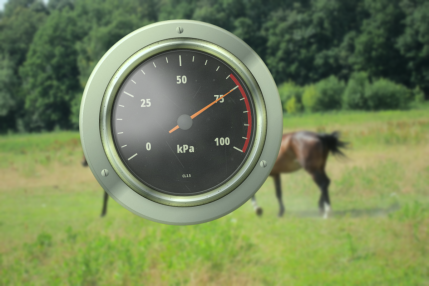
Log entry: 75 kPa
